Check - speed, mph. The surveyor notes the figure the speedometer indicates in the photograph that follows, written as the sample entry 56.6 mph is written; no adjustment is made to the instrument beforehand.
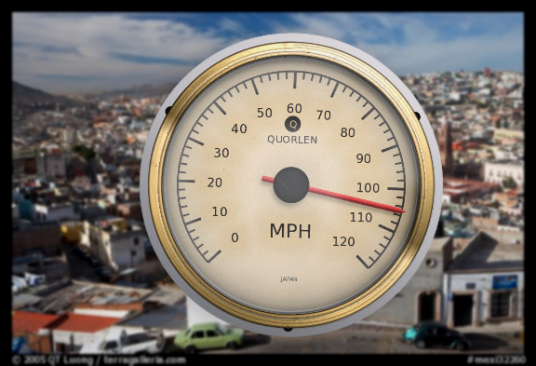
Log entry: 105 mph
